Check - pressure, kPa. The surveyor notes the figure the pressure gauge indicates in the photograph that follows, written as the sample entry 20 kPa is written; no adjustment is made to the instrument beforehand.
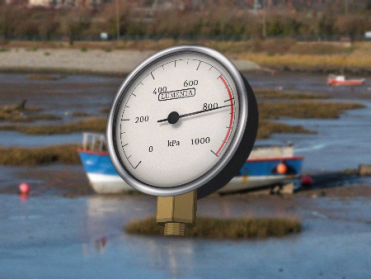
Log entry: 825 kPa
